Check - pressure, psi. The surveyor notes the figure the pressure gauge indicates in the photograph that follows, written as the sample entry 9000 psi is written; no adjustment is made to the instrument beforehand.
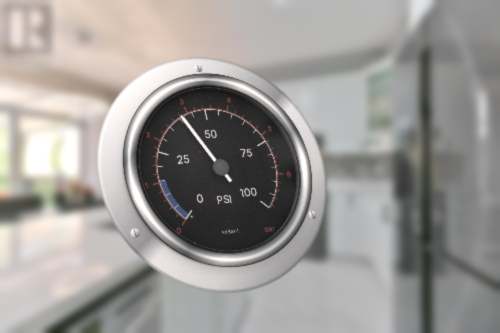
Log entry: 40 psi
